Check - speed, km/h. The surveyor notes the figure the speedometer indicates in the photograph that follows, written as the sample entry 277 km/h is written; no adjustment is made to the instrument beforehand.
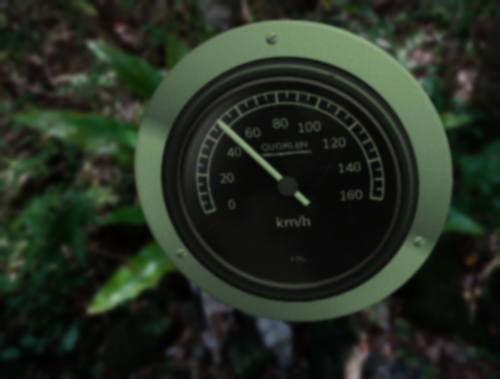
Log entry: 50 km/h
